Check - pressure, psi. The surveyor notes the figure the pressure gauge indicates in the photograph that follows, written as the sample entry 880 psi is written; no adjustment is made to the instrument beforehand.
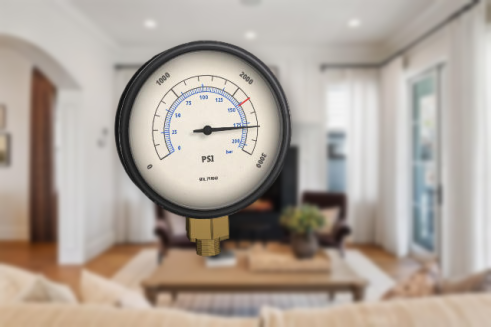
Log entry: 2600 psi
